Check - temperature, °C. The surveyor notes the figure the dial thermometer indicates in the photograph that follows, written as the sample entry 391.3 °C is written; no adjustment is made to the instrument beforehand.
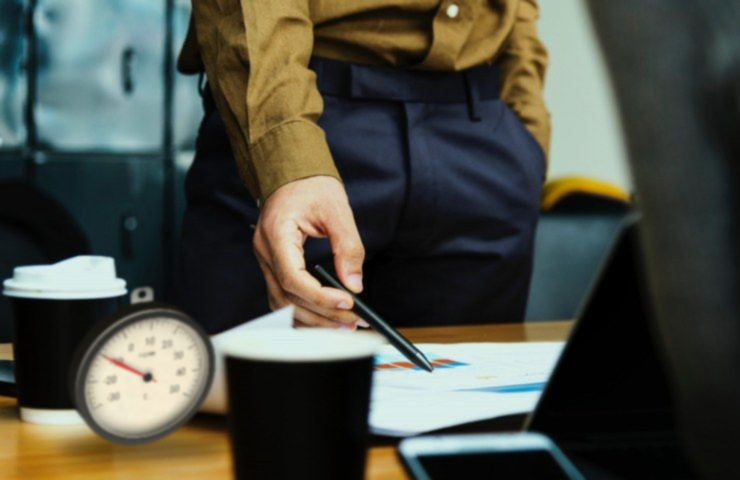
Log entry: -10 °C
